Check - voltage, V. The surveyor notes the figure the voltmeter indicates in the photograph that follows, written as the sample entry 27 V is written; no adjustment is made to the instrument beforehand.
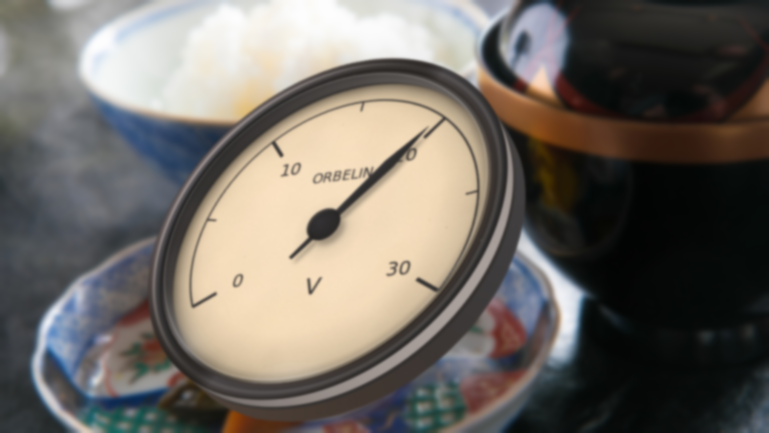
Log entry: 20 V
